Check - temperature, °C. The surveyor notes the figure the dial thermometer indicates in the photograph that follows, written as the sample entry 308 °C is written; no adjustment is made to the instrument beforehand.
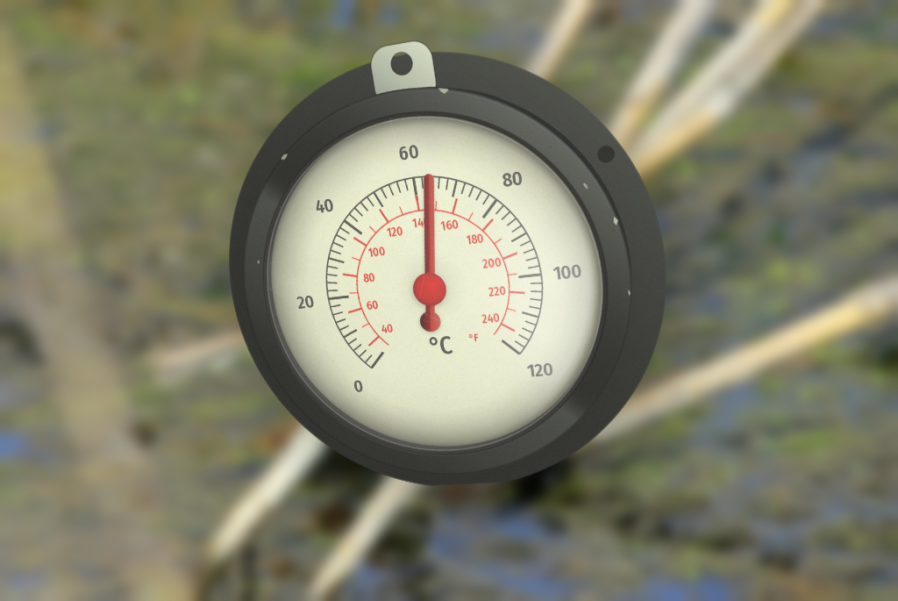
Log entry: 64 °C
